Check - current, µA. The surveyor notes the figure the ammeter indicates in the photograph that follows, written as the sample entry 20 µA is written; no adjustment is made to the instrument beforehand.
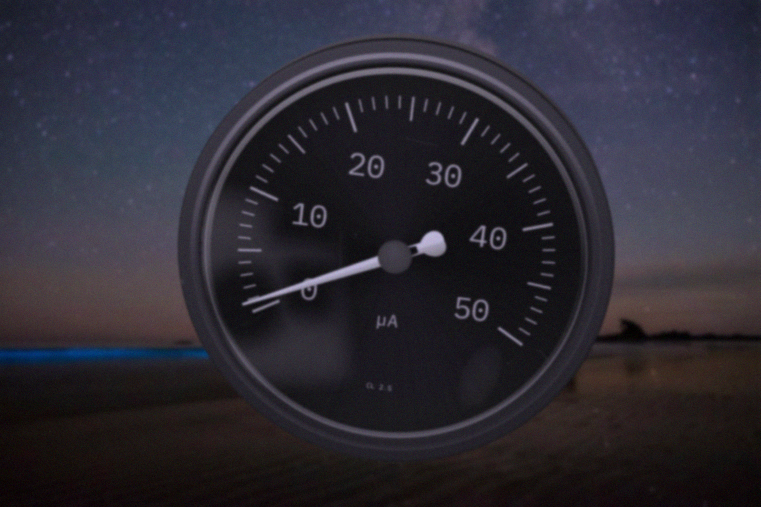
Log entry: 1 µA
